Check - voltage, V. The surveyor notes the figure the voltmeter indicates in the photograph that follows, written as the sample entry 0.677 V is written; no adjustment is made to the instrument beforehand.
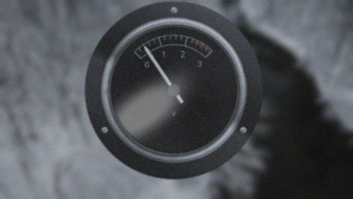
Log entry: 0.4 V
